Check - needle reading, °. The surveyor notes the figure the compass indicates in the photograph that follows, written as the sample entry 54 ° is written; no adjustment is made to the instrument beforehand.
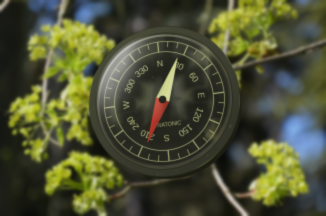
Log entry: 205 °
